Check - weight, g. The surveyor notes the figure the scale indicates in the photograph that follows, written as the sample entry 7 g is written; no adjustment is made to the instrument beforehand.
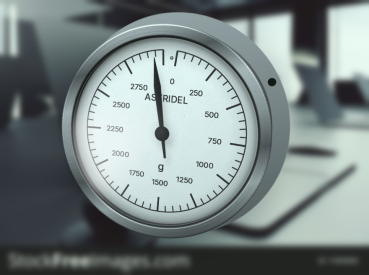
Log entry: 2950 g
